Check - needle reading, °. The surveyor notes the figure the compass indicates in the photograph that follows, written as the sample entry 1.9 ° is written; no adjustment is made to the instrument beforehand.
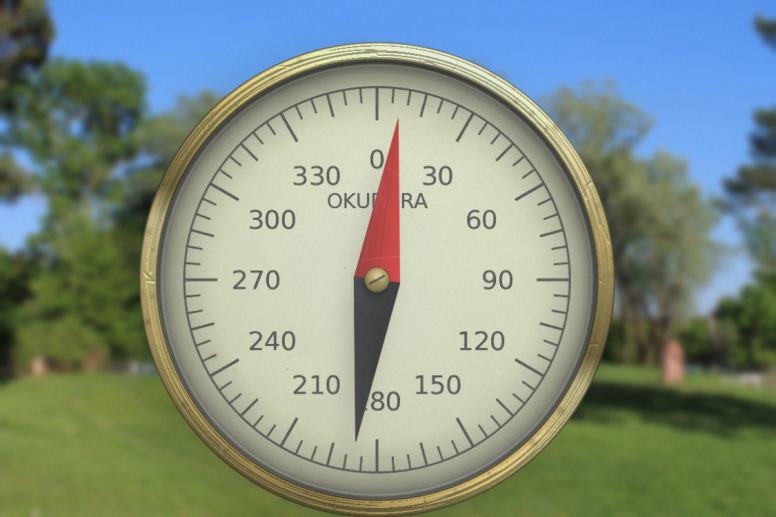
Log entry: 7.5 °
